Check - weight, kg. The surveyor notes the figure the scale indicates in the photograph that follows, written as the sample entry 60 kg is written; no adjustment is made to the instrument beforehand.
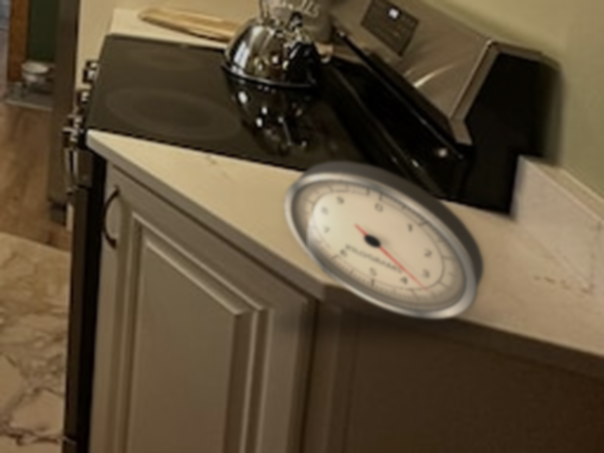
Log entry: 3.5 kg
